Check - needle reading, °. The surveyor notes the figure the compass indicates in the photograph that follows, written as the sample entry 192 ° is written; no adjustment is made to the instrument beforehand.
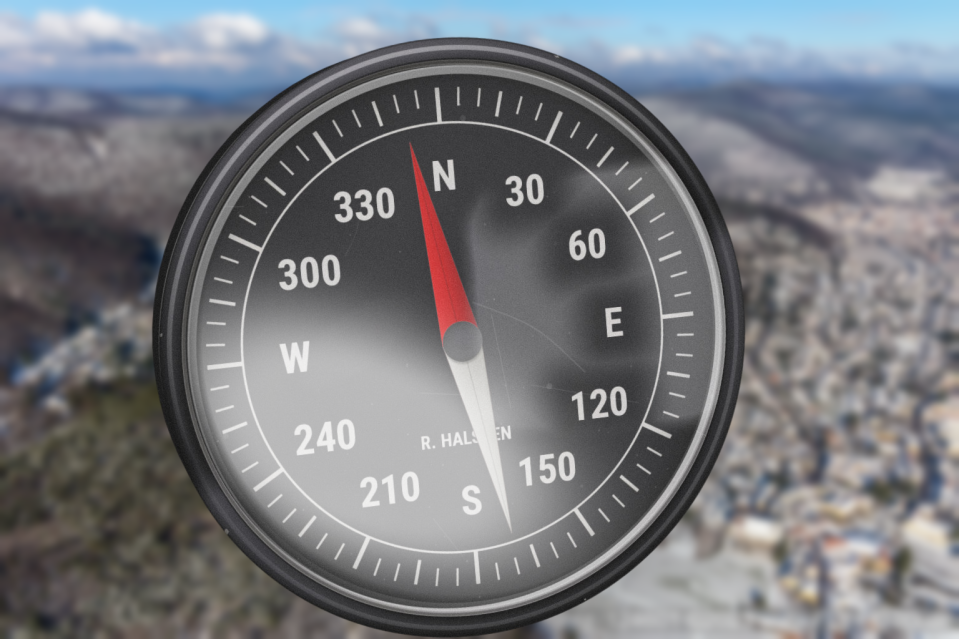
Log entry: 350 °
